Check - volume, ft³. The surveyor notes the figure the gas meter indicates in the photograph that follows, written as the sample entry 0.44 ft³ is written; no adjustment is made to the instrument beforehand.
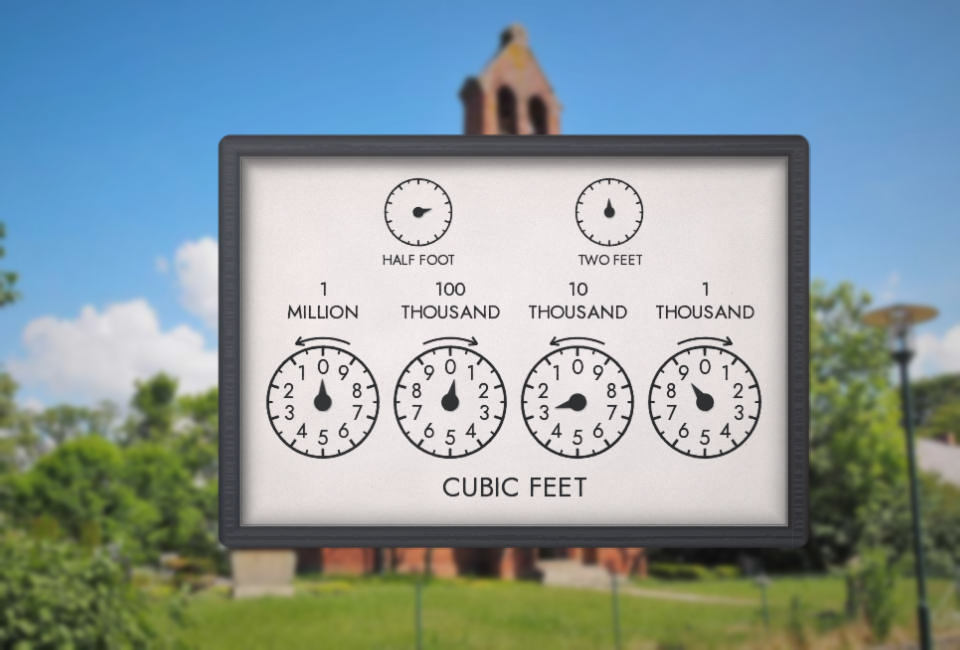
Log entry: 2900 ft³
